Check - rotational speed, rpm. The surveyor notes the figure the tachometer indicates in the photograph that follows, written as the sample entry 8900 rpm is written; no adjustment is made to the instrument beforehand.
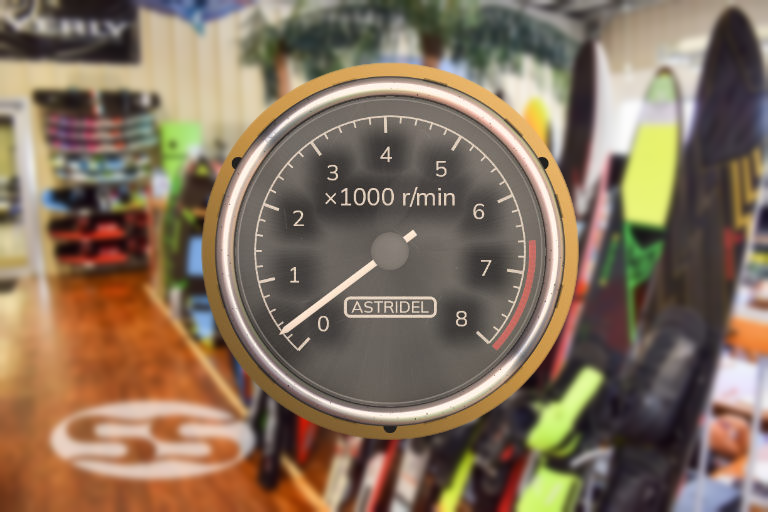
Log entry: 300 rpm
